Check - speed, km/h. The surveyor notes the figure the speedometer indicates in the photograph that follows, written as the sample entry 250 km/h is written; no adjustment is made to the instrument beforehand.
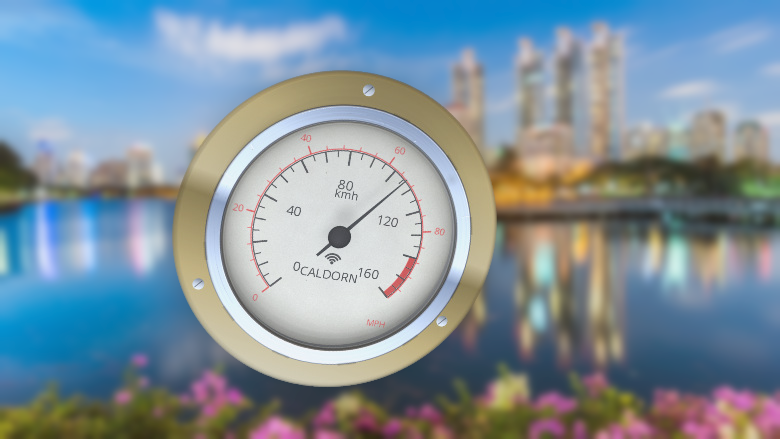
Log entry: 105 km/h
